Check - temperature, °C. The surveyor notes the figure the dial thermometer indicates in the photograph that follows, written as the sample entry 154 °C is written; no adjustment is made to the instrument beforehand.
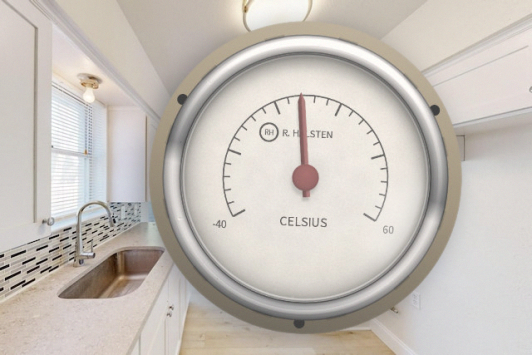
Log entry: 8 °C
